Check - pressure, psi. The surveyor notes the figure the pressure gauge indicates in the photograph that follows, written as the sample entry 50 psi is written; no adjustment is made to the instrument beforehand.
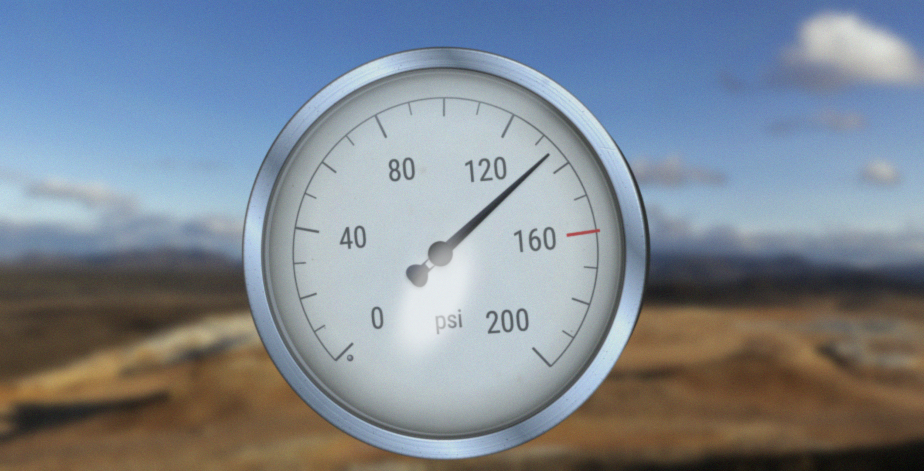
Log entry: 135 psi
